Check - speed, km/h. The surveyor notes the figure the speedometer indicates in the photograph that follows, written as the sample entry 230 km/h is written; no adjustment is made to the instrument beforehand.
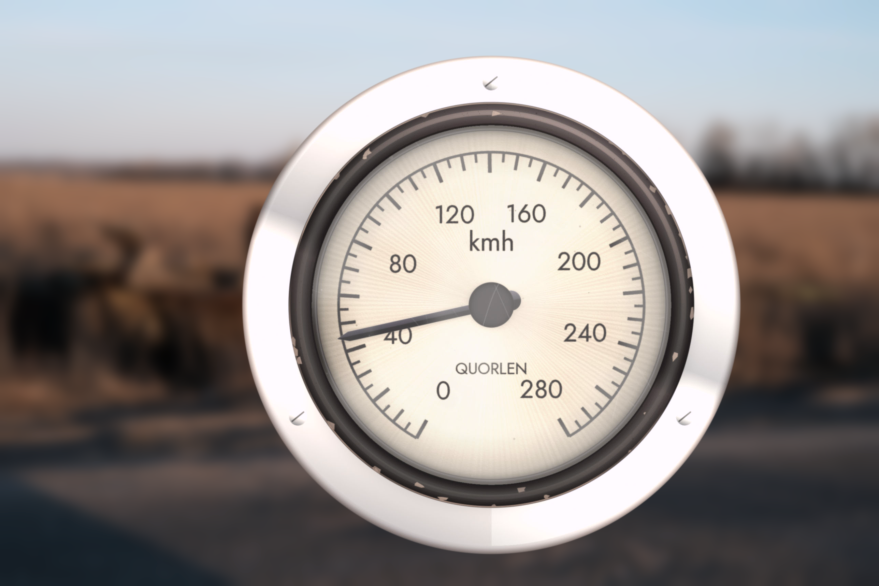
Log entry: 45 km/h
